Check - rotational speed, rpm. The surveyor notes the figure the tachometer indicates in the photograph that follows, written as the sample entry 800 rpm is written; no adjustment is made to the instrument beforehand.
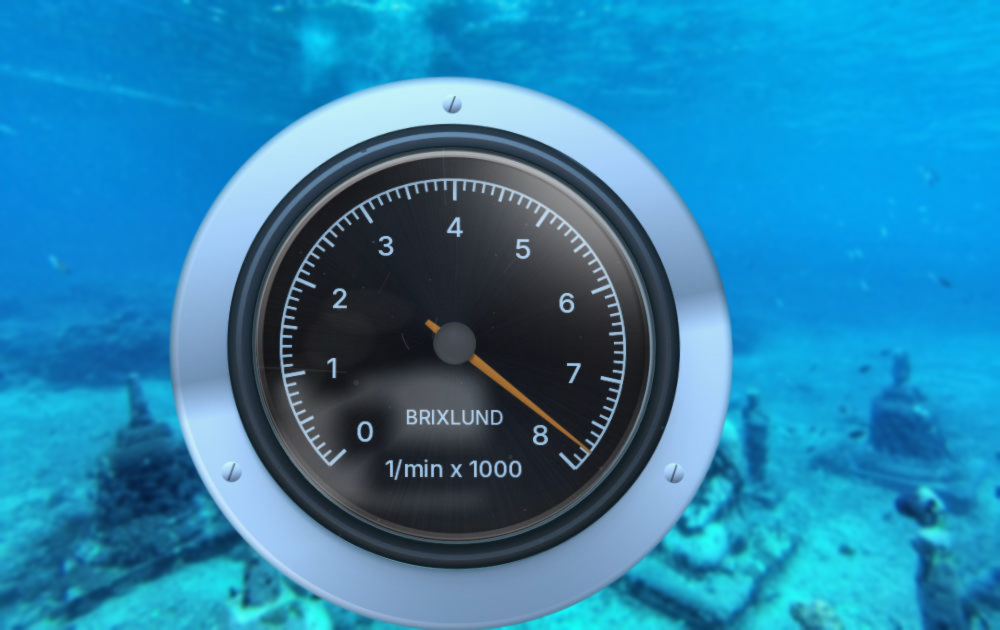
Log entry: 7800 rpm
